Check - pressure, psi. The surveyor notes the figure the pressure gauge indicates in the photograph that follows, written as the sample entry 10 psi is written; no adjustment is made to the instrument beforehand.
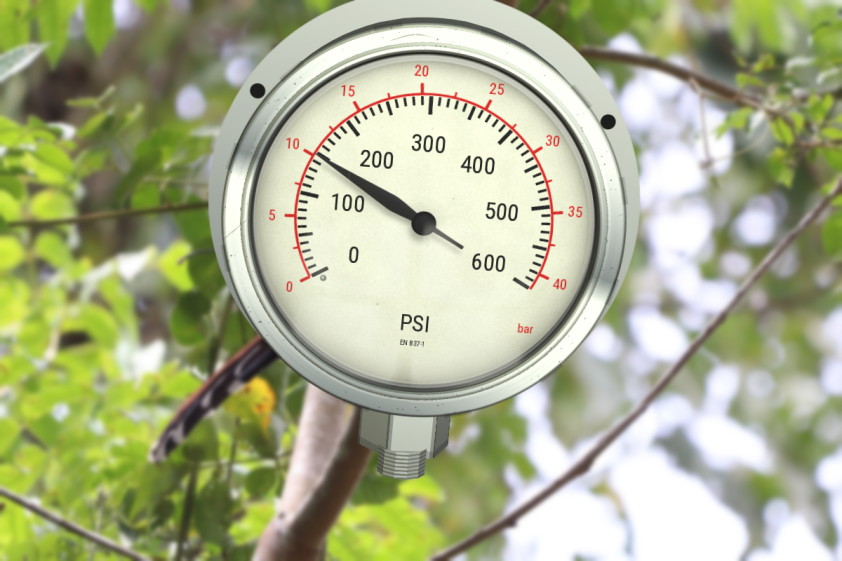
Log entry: 150 psi
